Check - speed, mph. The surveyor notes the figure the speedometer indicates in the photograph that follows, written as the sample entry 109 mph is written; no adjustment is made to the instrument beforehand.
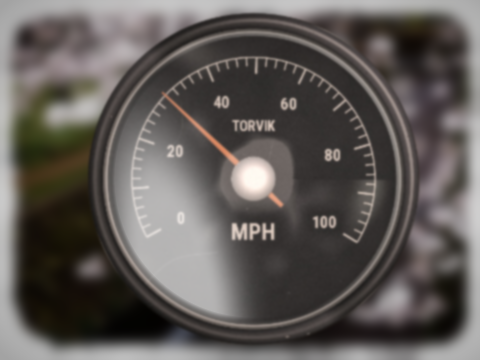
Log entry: 30 mph
